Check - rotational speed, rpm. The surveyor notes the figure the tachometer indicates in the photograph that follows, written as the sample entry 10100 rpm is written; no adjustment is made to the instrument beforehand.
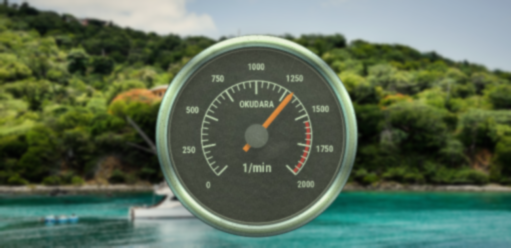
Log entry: 1300 rpm
